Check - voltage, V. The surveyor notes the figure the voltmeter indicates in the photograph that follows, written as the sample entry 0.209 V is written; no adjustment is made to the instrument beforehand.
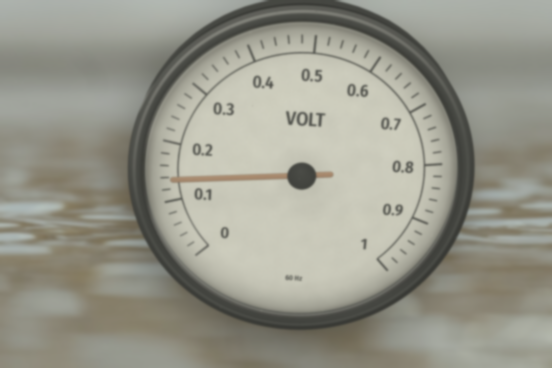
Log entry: 0.14 V
